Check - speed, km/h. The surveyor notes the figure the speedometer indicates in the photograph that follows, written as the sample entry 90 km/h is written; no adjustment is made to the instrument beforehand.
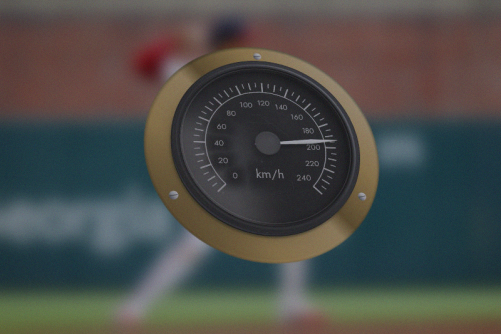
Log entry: 195 km/h
